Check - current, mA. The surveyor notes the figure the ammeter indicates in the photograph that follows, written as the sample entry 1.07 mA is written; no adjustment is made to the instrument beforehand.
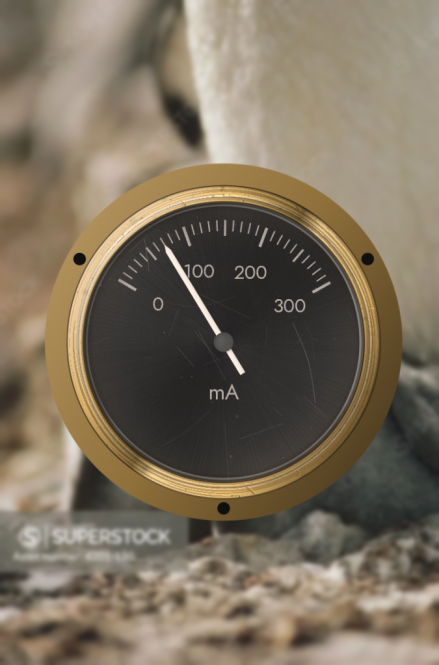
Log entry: 70 mA
